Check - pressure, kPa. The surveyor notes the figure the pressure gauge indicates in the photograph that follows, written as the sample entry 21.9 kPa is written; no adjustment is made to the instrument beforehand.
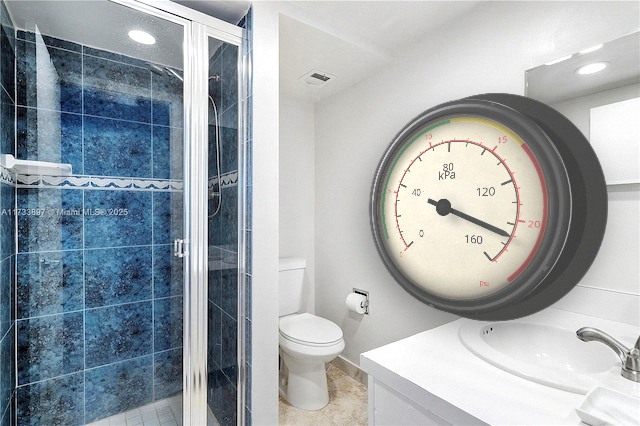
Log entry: 145 kPa
